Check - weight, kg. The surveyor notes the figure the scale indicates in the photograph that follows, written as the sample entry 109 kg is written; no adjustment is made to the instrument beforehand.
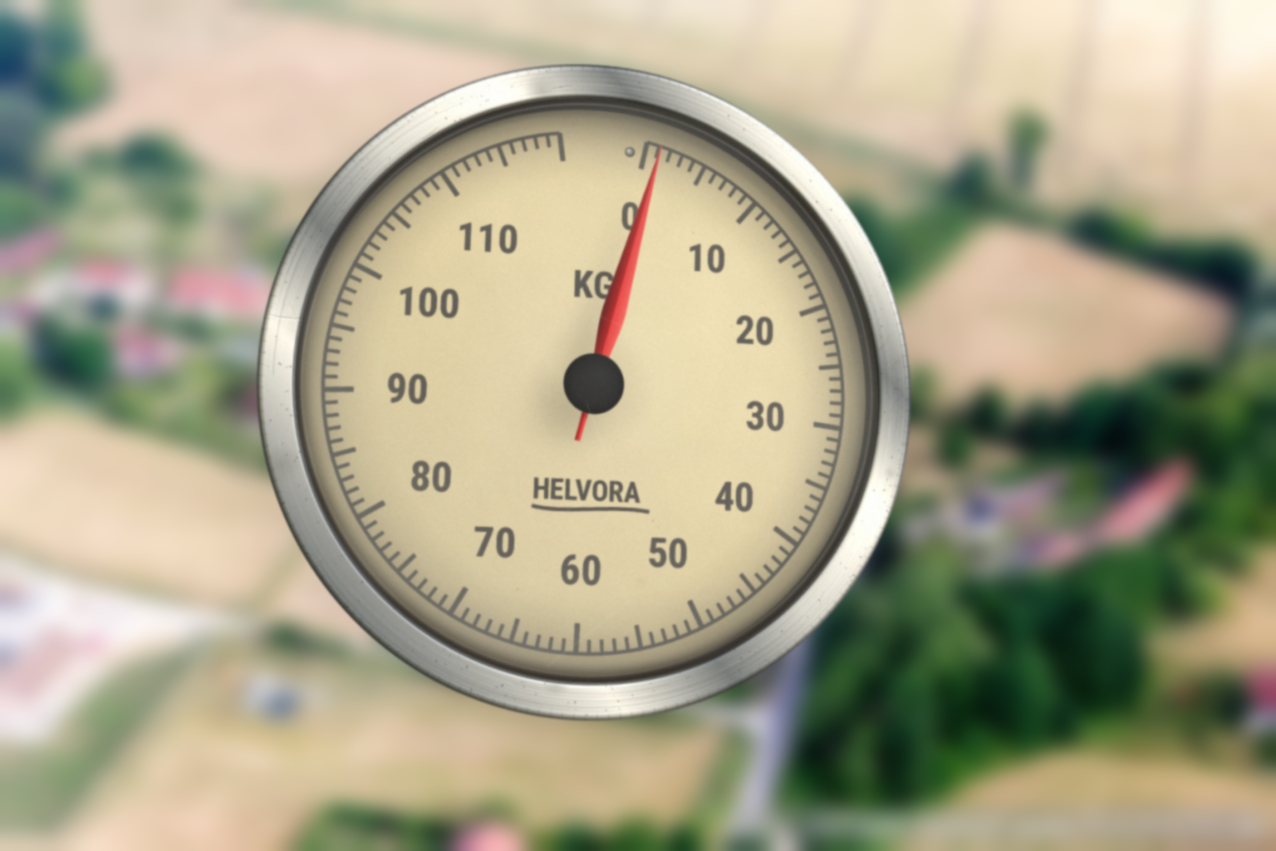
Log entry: 1 kg
